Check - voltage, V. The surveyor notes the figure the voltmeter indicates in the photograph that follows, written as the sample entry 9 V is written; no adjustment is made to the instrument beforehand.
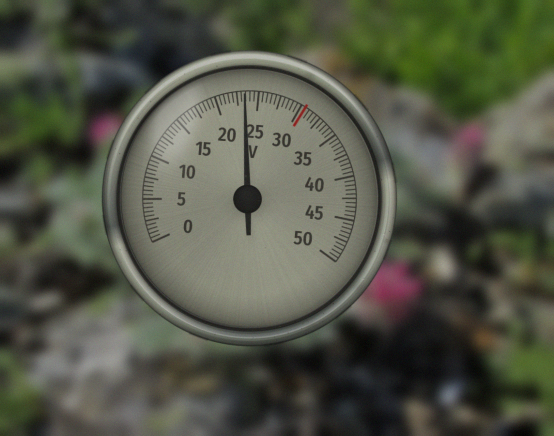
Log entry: 23.5 V
